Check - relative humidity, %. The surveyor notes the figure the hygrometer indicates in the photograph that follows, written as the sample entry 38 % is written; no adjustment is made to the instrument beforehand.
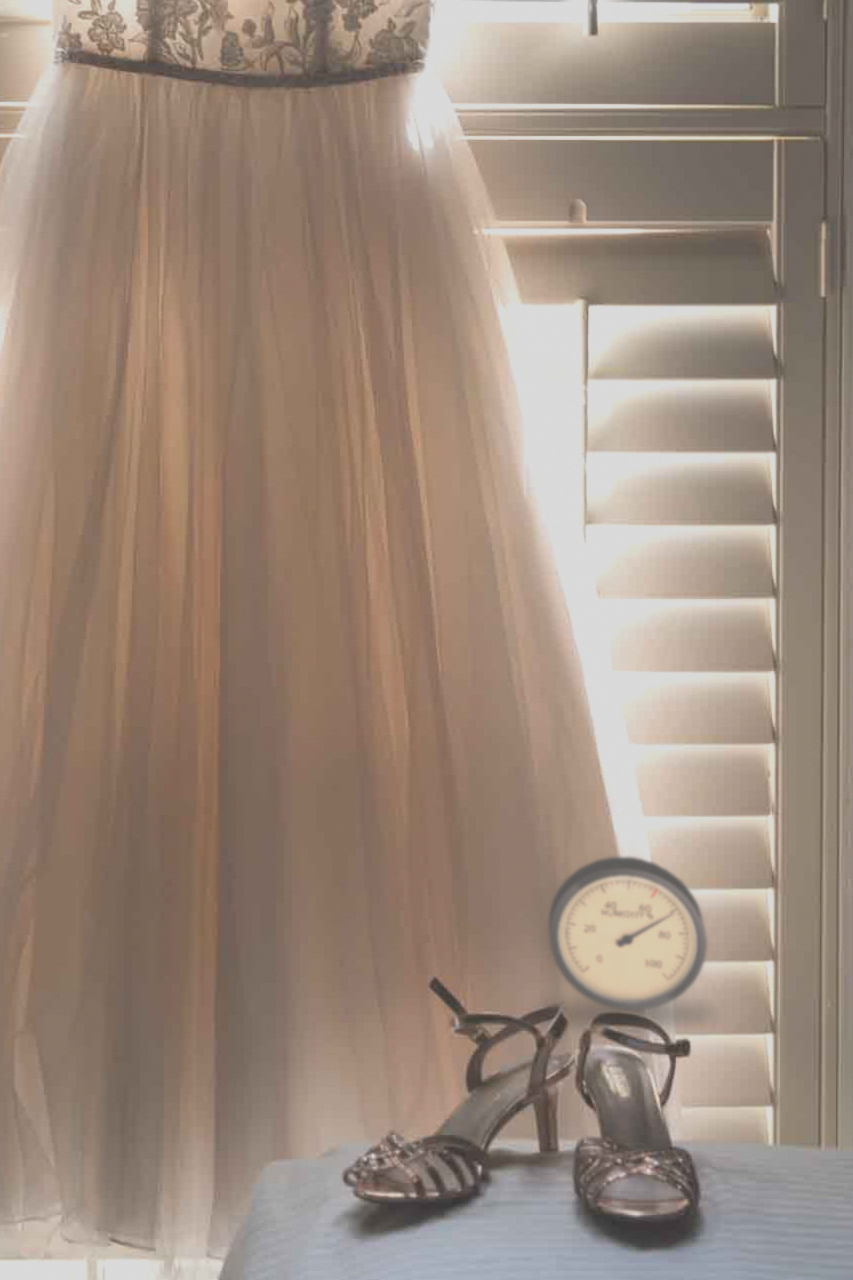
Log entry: 70 %
